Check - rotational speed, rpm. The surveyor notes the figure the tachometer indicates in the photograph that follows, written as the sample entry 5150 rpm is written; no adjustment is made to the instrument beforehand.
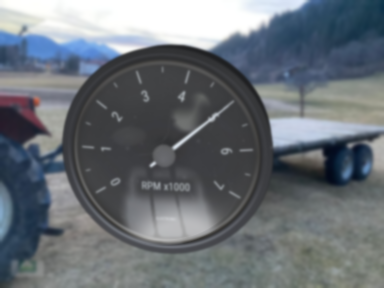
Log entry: 5000 rpm
